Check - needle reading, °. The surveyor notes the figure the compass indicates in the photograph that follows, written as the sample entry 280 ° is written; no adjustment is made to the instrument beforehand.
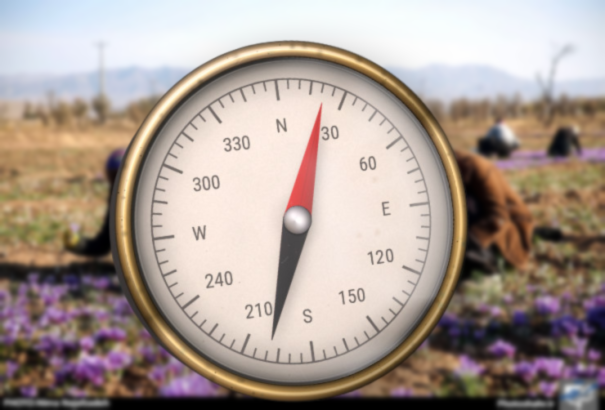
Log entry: 20 °
